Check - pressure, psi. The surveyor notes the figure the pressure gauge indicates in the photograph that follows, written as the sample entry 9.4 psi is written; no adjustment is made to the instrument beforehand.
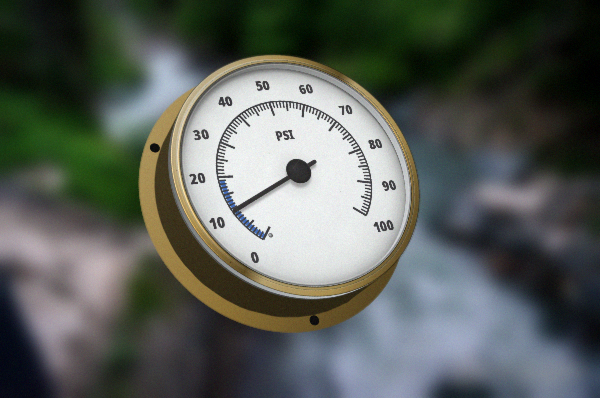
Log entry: 10 psi
